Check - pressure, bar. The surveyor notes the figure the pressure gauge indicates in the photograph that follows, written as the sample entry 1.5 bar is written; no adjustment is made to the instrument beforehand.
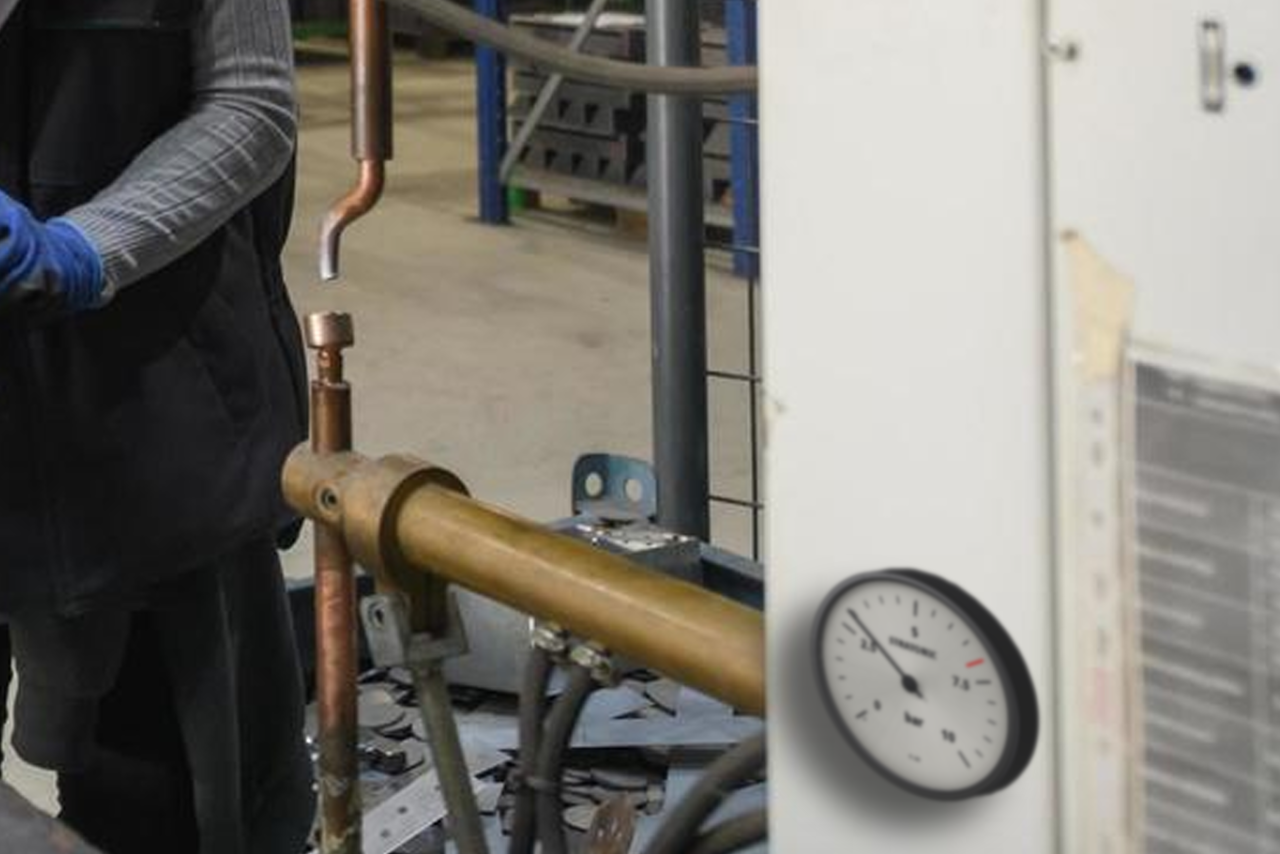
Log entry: 3 bar
